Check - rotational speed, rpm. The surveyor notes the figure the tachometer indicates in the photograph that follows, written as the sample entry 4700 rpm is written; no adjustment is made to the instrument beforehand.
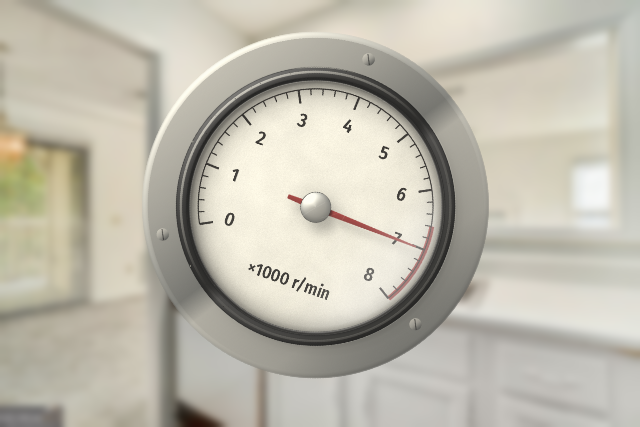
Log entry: 7000 rpm
